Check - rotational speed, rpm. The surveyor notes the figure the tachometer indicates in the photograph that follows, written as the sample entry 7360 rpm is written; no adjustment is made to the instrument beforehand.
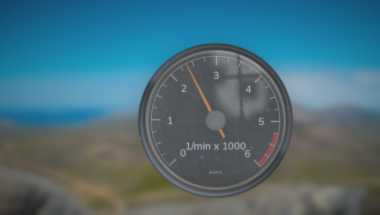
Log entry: 2375 rpm
